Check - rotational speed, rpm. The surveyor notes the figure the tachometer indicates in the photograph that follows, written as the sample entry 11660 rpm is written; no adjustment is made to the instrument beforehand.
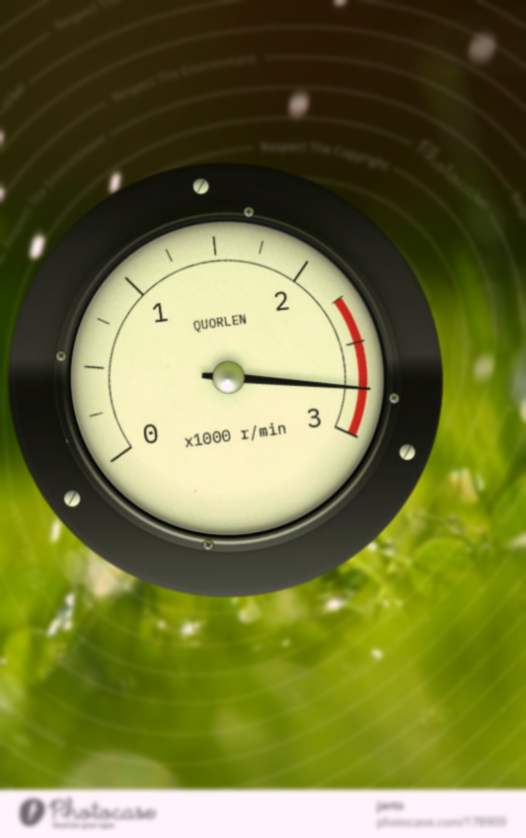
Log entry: 2750 rpm
